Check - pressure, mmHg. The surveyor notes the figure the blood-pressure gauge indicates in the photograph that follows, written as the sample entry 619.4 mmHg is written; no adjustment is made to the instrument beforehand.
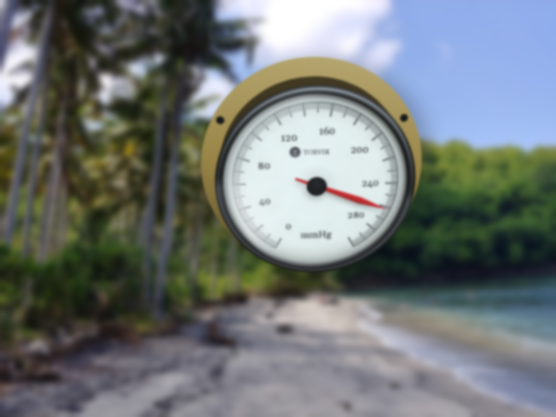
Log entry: 260 mmHg
